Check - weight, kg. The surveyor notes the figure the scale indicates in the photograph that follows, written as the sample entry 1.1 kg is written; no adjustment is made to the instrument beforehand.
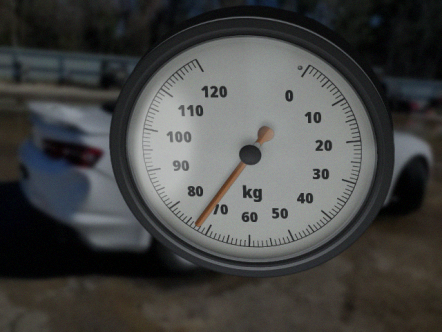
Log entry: 73 kg
